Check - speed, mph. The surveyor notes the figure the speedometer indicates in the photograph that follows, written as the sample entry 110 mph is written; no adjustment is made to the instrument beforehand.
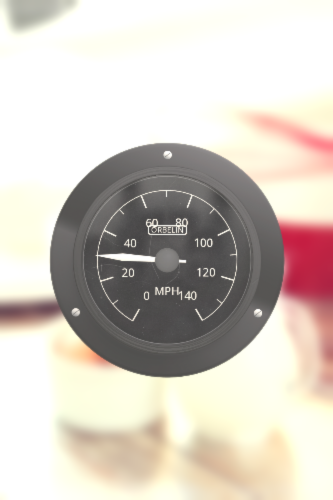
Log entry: 30 mph
